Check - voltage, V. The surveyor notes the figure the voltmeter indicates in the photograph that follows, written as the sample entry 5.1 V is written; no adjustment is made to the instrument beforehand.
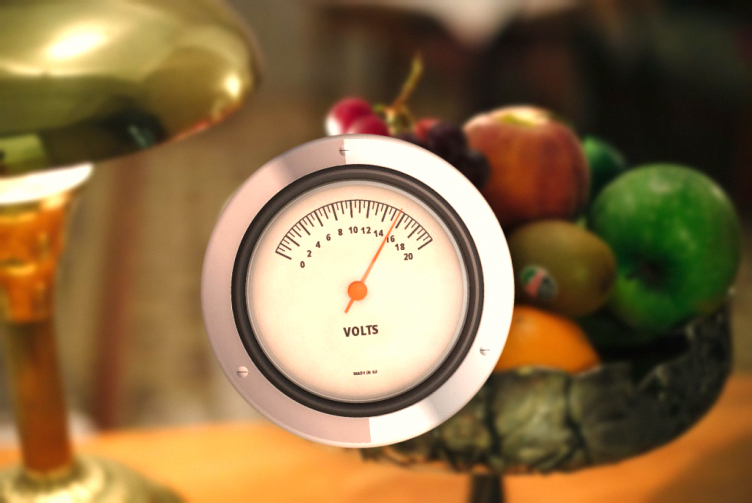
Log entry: 15.5 V
